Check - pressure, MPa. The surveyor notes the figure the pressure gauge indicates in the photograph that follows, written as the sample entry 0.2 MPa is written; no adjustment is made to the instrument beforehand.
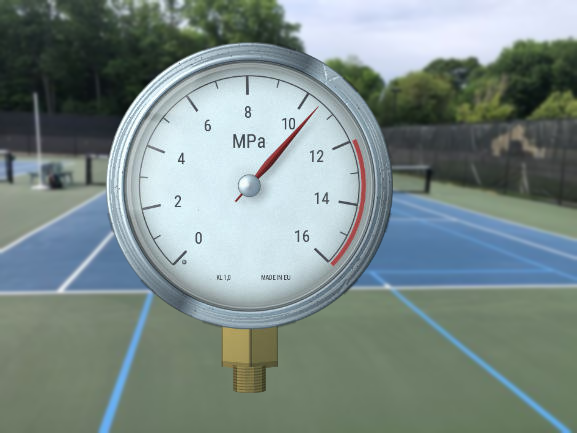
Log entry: 10.5 MPa
